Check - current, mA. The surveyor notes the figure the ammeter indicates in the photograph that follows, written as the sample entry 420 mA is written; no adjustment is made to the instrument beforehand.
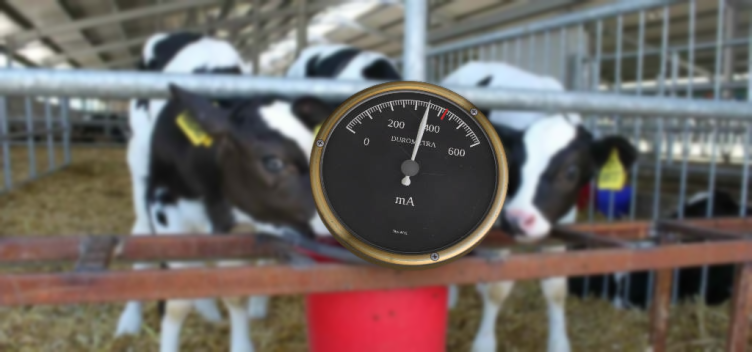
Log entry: 350 mA
